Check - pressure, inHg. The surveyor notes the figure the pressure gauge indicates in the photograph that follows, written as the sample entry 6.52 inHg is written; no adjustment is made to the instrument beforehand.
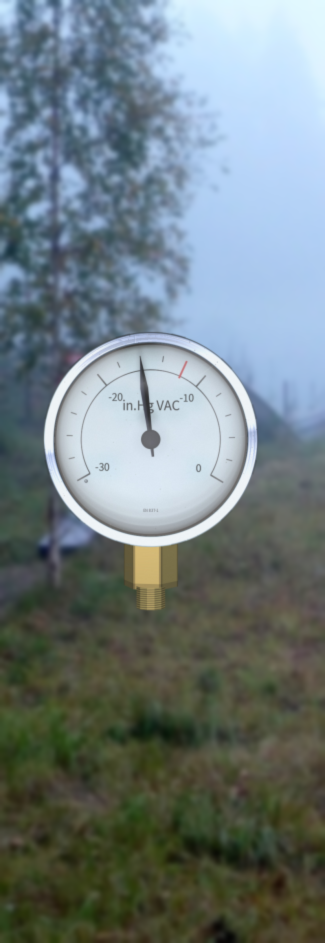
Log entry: -16 inHg
